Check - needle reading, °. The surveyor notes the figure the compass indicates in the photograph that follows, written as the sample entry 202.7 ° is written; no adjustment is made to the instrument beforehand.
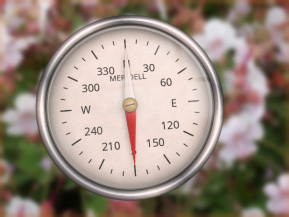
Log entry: 180 °
